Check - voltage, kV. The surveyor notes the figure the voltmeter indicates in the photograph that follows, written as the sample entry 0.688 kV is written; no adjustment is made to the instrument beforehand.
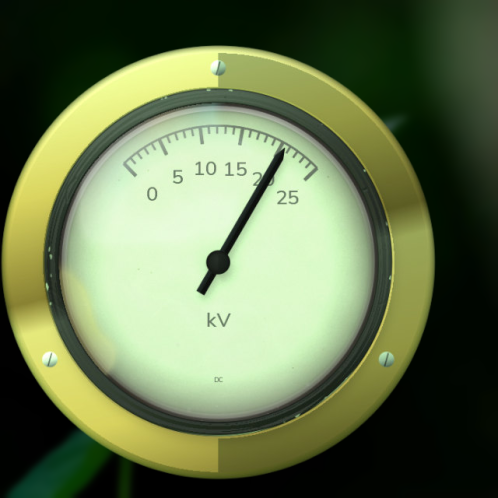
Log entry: 20.5 kV
